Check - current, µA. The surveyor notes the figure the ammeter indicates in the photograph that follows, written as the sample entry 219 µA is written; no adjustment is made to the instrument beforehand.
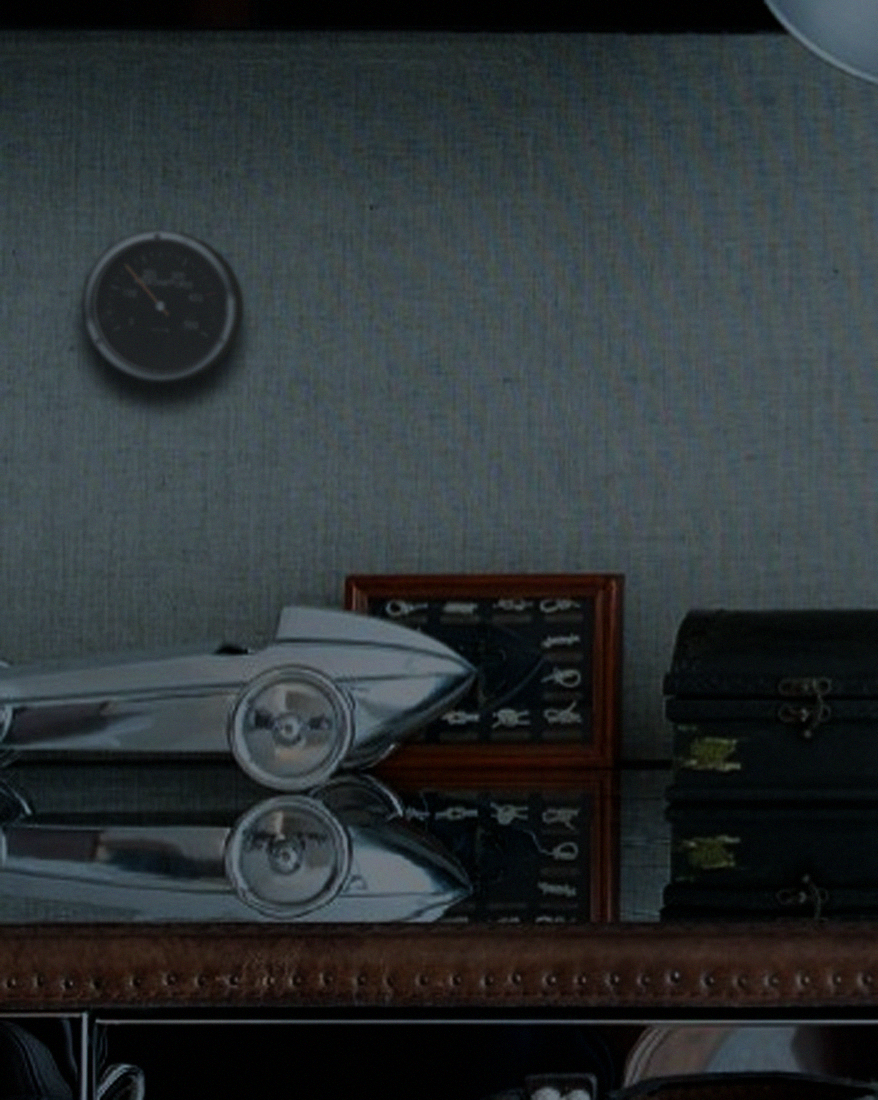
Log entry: 160 µA
